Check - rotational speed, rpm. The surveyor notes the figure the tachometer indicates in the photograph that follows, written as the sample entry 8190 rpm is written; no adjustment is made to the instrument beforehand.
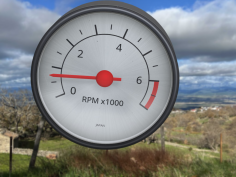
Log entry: 750 rpm
